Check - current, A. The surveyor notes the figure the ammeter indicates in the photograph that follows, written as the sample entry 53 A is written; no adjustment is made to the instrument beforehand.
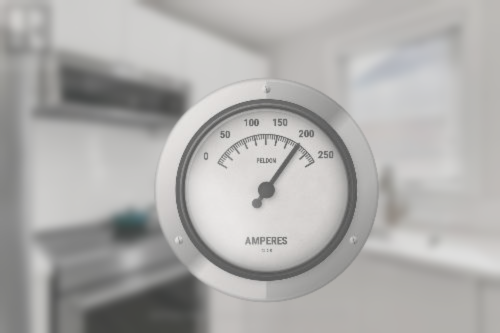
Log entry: 200 A
